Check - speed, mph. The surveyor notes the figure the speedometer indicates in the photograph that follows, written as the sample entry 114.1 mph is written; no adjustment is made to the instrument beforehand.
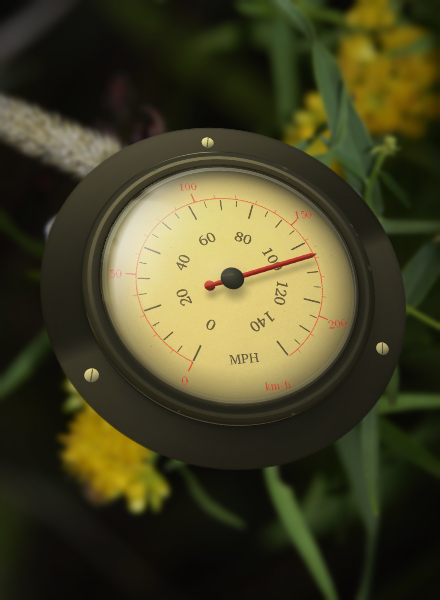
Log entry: 105 mph
